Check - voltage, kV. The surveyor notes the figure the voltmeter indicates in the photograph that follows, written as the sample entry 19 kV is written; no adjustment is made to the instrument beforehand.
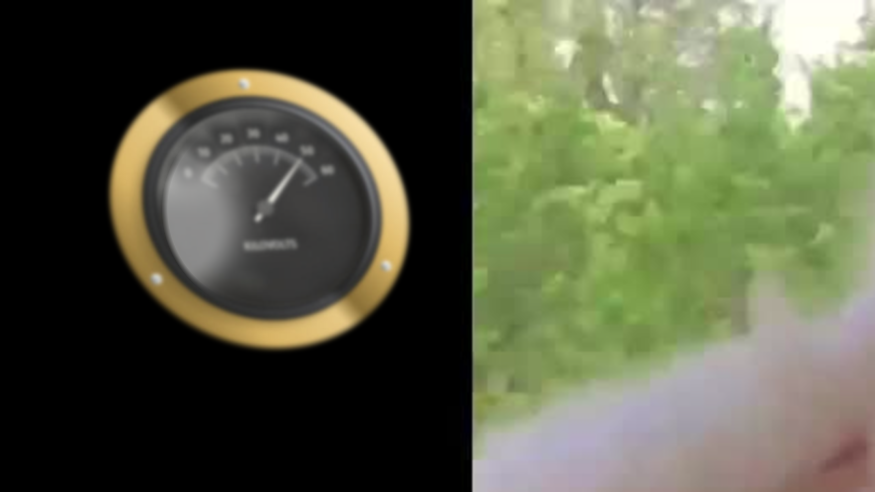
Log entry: 50 kV
